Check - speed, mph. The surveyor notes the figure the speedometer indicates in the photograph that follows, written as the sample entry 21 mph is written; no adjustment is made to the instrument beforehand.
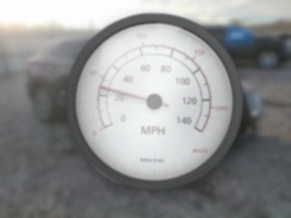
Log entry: 25 mph
